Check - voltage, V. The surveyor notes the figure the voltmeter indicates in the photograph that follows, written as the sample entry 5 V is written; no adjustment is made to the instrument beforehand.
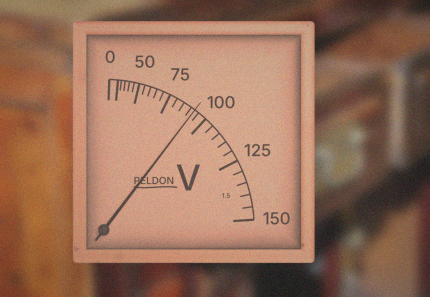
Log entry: 92.5 V
